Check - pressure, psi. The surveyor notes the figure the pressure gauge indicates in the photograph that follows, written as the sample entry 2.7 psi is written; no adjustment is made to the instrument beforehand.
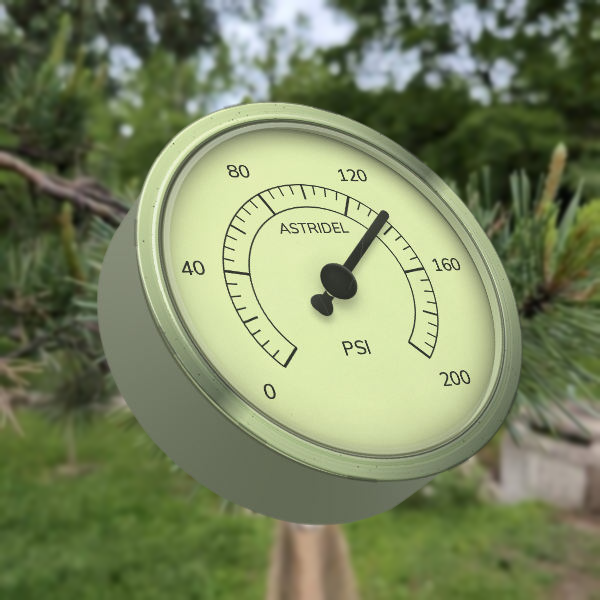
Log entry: 135 psi
